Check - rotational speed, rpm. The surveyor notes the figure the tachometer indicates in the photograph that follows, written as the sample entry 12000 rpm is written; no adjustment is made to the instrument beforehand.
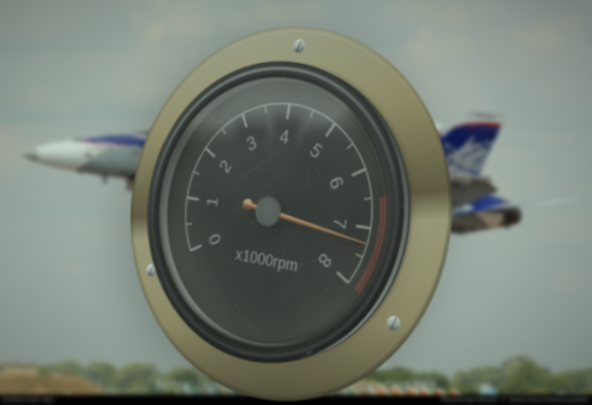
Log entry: 7250 rpm
